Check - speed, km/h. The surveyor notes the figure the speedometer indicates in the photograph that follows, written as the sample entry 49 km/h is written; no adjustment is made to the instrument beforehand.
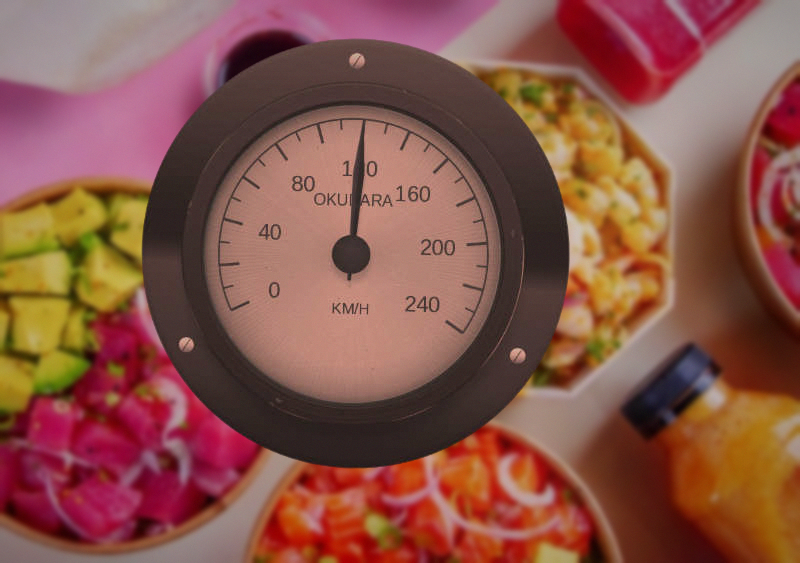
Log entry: 120 km/h
